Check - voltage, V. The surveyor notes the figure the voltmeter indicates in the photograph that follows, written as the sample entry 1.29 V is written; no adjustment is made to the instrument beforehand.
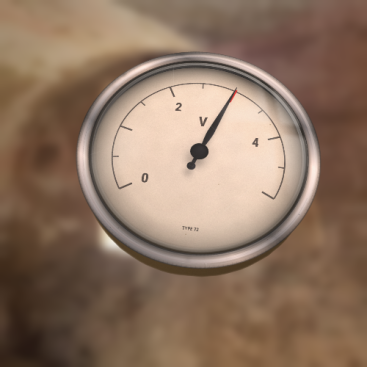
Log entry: 3 V
